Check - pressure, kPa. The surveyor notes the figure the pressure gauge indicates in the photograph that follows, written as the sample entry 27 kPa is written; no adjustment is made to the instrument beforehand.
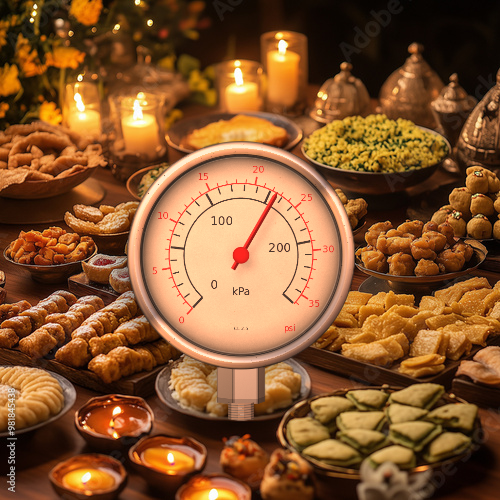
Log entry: 155 kPa
